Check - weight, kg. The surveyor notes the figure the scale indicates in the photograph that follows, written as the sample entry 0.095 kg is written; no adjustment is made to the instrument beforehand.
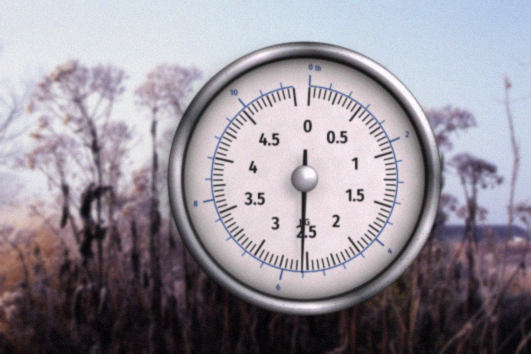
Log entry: 2.55 kg
